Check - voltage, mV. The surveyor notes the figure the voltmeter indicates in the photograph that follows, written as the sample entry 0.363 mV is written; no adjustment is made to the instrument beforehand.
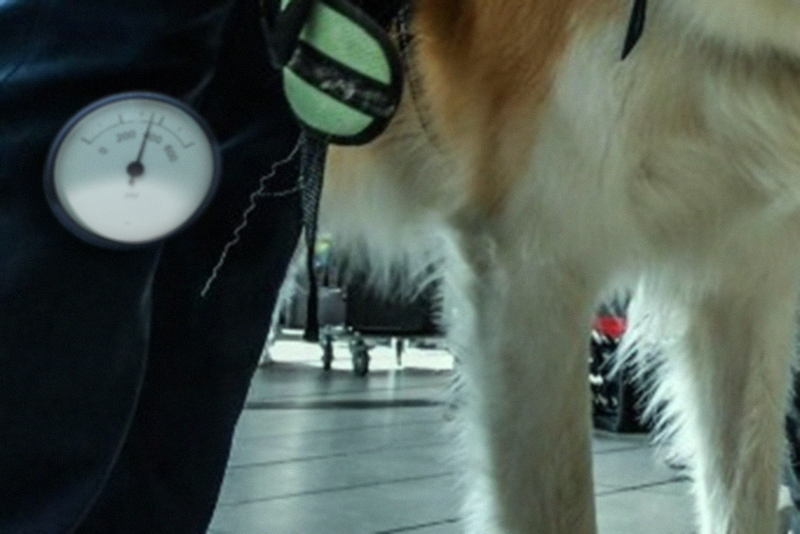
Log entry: 350 mV
